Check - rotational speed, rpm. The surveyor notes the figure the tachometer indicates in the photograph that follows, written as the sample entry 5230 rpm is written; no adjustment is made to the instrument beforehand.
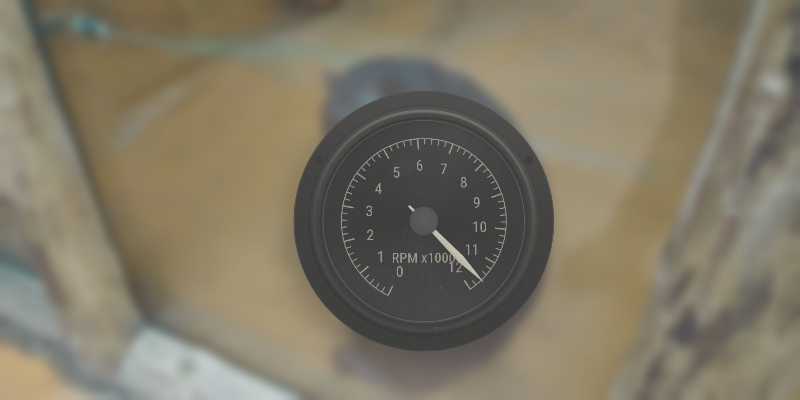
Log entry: 11600 rpm
